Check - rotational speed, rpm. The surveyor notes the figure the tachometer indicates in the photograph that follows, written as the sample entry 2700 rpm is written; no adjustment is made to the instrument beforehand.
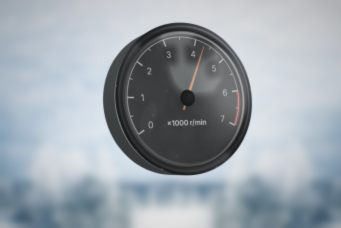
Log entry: 4250 rpm
